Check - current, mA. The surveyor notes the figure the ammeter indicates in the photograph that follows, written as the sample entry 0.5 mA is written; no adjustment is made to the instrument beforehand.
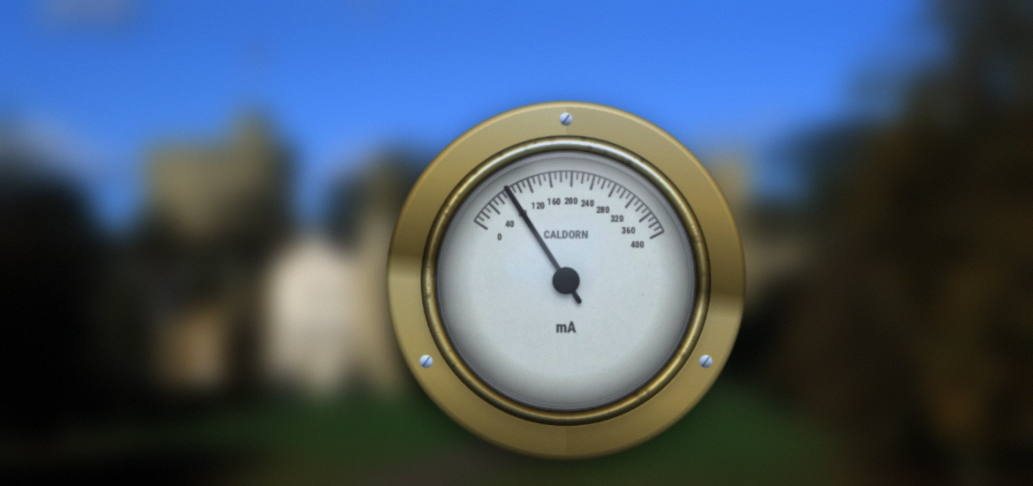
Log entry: 80 mA
